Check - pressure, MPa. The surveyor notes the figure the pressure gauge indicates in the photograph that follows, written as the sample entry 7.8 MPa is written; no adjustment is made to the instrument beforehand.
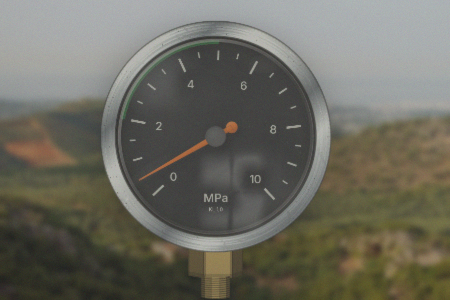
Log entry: 0.5 MPa
